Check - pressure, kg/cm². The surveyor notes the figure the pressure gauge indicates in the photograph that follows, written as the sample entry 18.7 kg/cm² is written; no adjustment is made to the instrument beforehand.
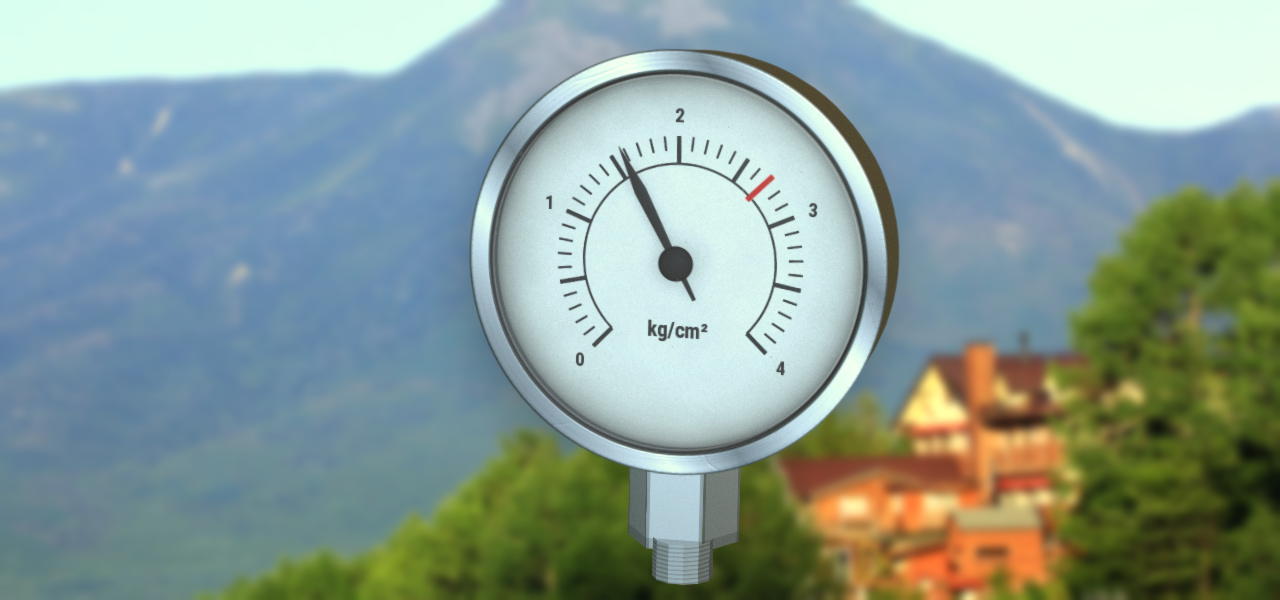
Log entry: 1.6 kg/cm²
